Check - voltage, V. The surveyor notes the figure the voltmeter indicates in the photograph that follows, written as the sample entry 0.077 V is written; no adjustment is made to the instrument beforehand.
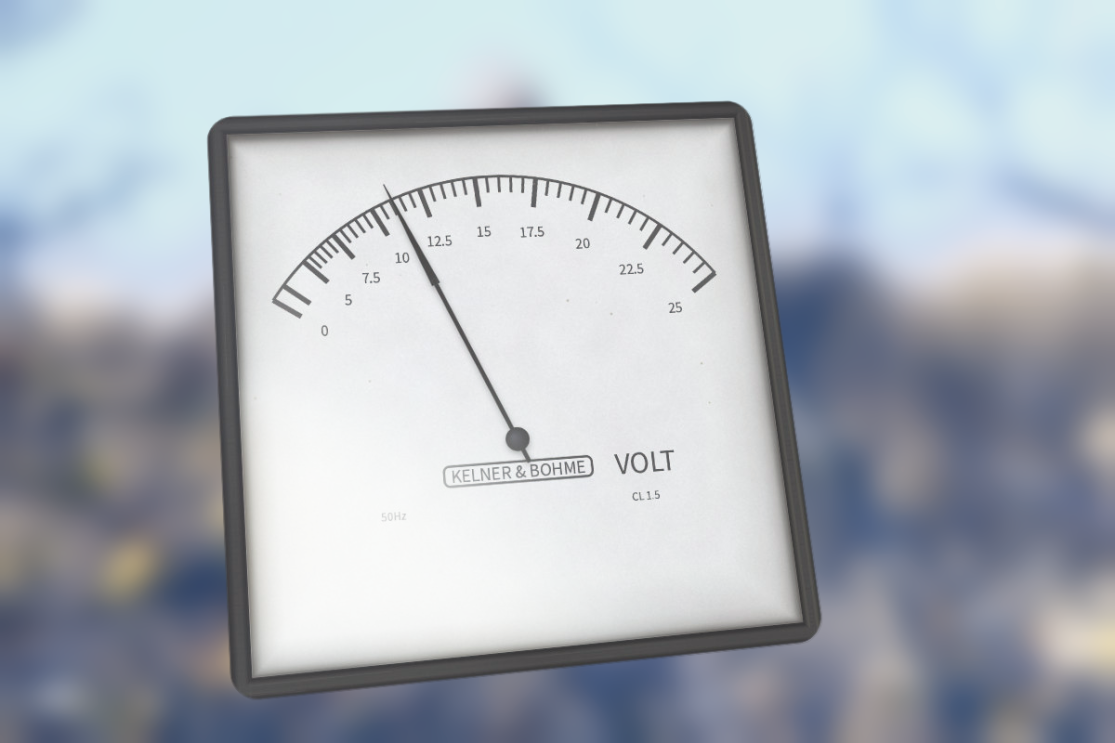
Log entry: 11 V
